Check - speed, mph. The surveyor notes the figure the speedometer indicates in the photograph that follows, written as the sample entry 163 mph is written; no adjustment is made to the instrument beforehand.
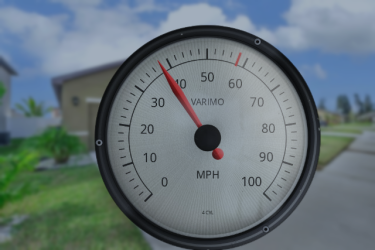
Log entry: 38 mph
